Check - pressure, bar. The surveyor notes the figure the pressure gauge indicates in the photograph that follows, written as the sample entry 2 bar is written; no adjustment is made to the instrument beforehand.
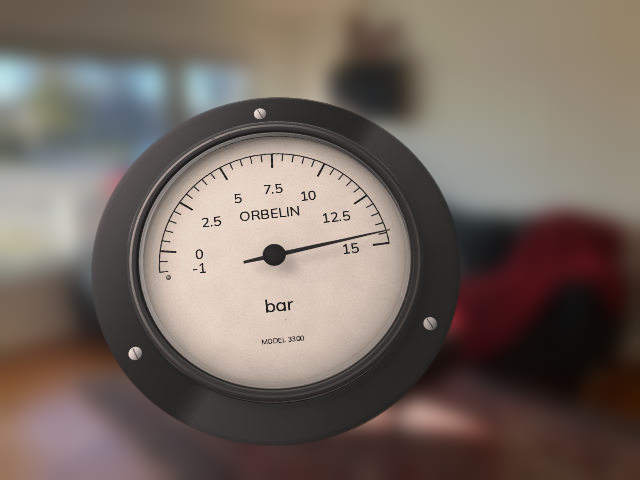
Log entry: 14.5 bar
